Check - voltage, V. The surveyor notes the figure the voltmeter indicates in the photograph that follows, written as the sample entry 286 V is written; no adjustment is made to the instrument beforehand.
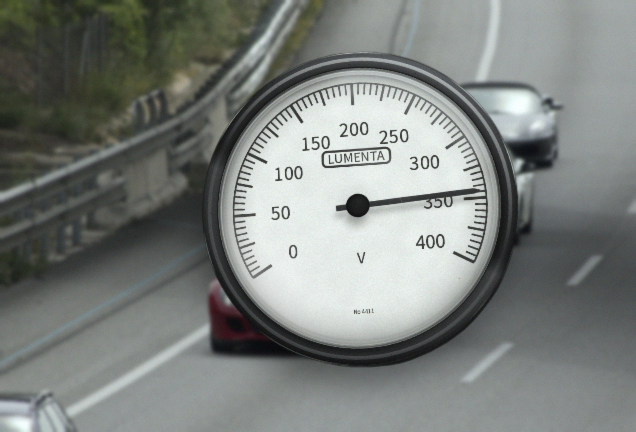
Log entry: 345 V
